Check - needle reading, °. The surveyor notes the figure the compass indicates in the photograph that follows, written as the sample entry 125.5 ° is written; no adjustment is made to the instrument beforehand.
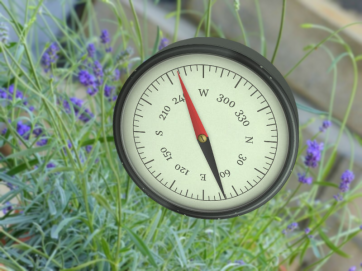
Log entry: 250 °
